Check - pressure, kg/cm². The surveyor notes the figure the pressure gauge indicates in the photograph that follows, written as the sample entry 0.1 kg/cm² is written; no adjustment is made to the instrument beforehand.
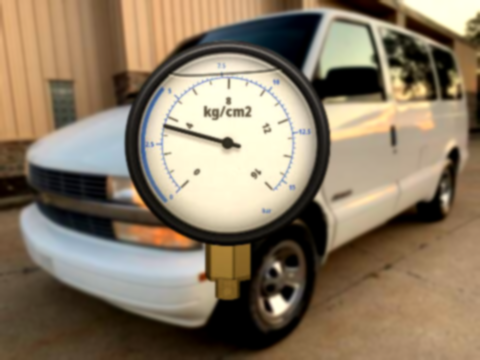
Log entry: 3.5 kg/cm²
